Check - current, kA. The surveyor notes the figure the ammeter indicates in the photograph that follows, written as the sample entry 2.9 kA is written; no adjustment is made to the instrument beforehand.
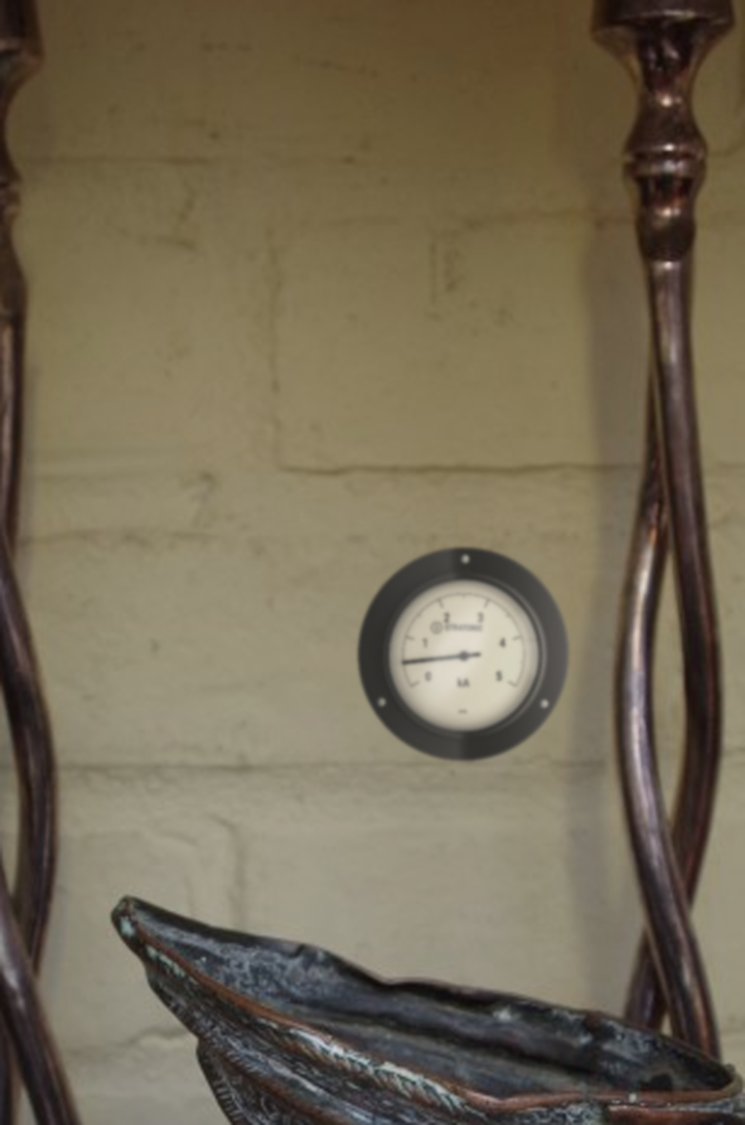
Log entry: 0.5 kA
